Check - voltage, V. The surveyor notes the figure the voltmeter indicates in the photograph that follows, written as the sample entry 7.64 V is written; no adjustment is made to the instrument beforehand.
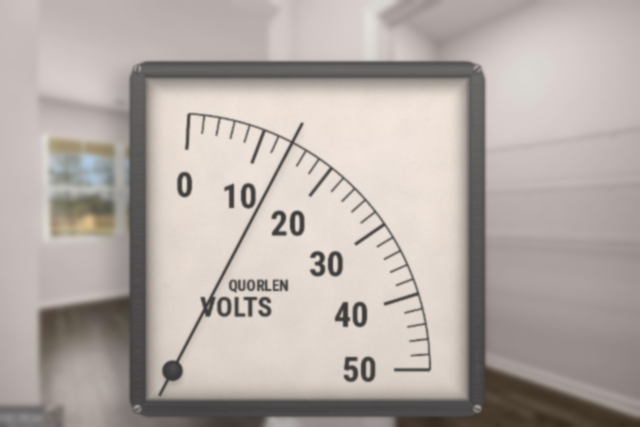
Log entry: 14 V
